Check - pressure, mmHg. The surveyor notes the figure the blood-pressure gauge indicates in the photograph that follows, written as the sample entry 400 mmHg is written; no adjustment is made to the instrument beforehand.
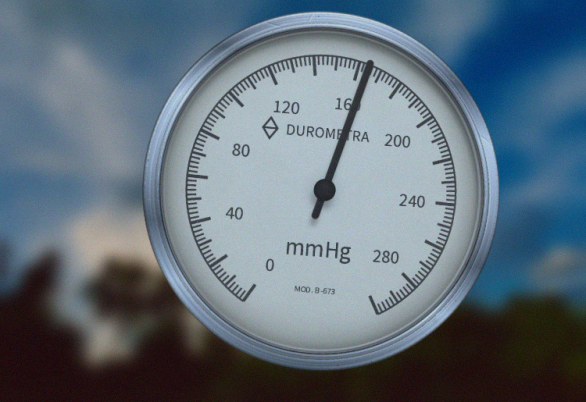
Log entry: 164 mmHg
